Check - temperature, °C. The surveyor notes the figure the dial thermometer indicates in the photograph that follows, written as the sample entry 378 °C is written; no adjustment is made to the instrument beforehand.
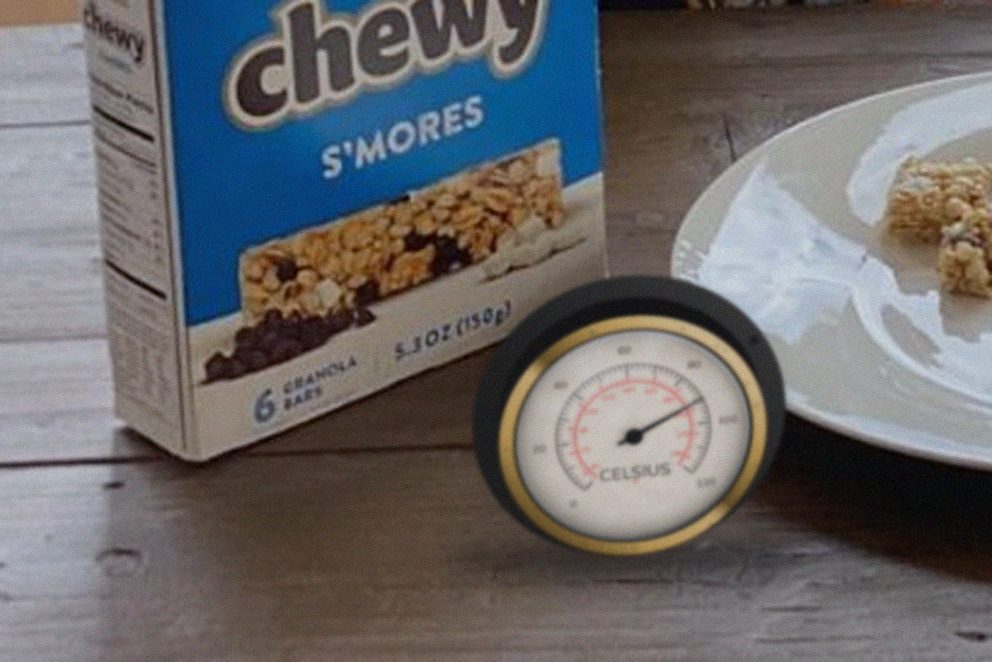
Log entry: 90 °C
